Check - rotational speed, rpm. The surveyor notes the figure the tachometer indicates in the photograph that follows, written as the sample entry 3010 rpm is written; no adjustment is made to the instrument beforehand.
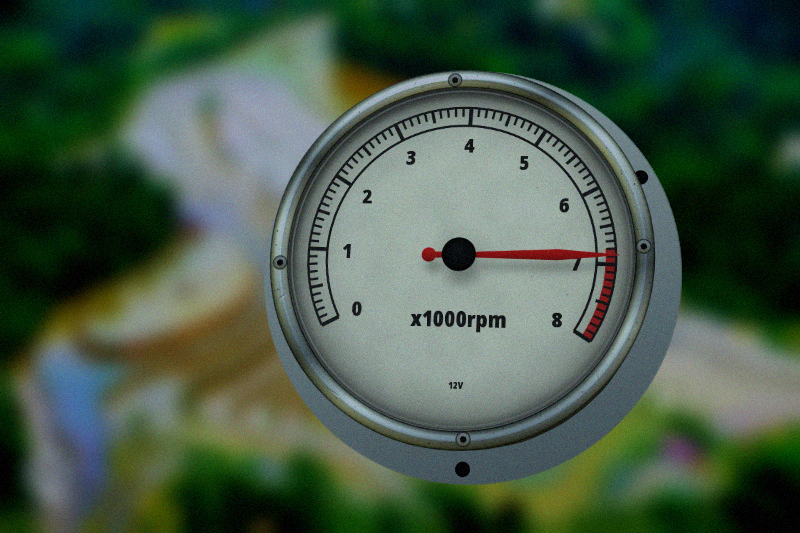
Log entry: 6900 rpm
